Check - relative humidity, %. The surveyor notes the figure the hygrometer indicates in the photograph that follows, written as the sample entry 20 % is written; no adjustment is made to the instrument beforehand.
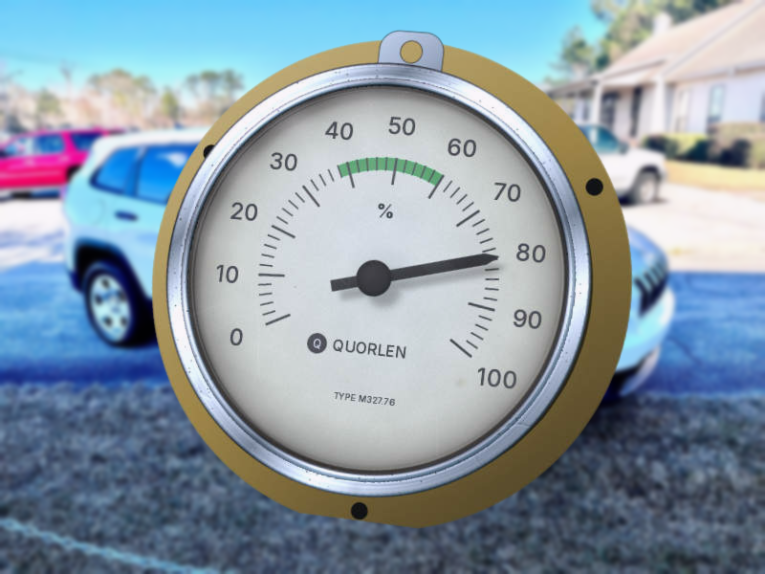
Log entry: 80 %
